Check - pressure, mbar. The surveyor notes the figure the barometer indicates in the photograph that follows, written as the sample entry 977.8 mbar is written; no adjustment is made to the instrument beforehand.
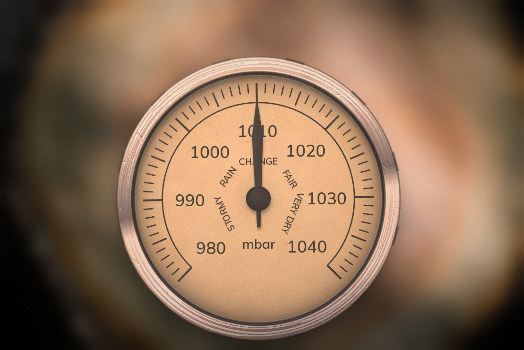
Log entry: 1010 mbar
